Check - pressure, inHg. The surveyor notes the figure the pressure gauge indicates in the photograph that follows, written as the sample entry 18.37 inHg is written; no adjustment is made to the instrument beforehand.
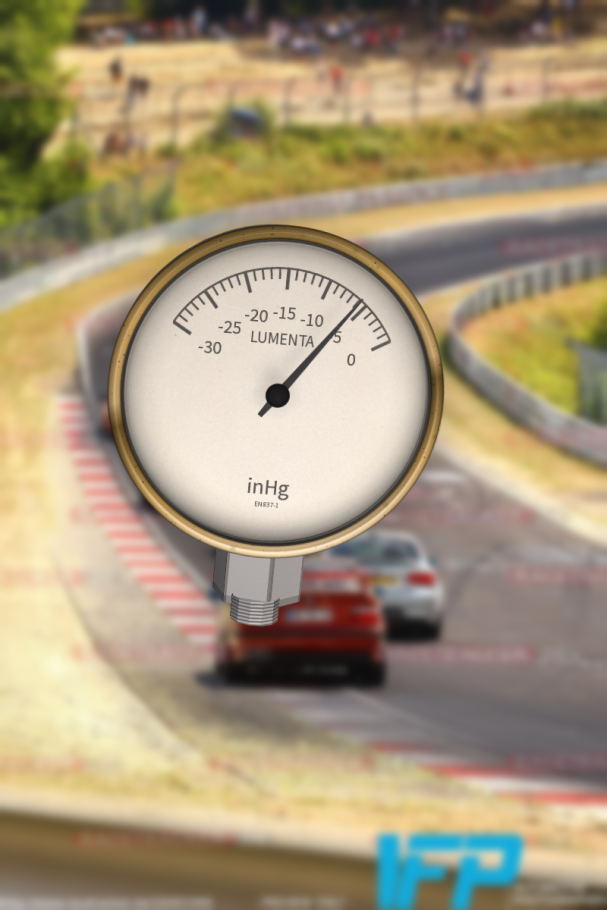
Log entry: -6 inHg
